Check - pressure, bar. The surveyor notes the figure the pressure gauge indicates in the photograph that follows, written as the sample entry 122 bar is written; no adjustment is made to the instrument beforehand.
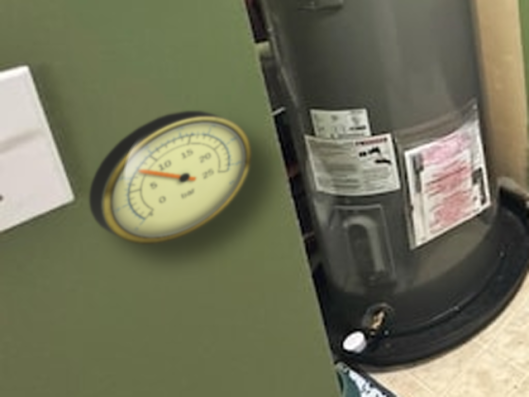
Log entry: 8 bar
